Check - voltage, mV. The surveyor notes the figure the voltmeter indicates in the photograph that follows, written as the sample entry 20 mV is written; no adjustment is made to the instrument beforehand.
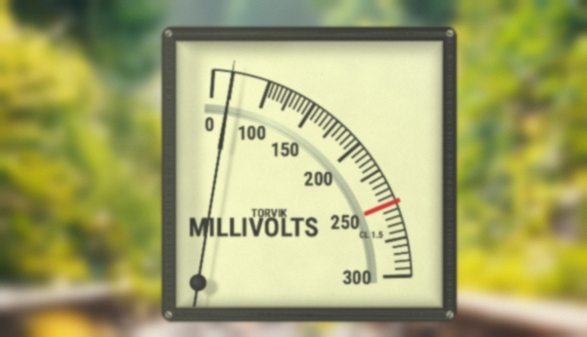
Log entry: 50 mV
